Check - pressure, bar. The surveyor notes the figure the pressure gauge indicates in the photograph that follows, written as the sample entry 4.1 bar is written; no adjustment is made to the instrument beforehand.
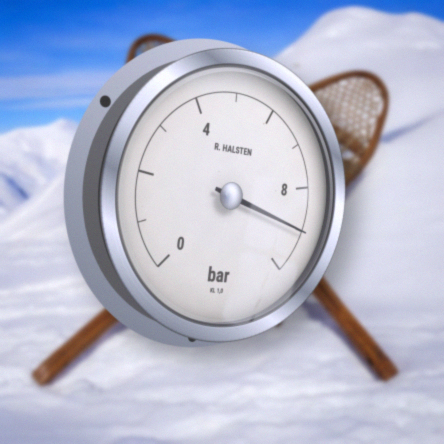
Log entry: 9 bar
